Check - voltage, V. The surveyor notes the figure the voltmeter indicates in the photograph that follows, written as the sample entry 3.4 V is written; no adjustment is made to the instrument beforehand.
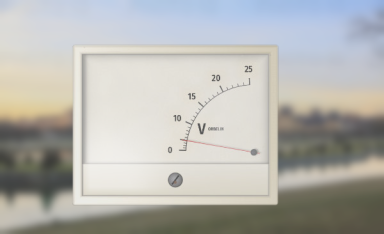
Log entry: 5 V
